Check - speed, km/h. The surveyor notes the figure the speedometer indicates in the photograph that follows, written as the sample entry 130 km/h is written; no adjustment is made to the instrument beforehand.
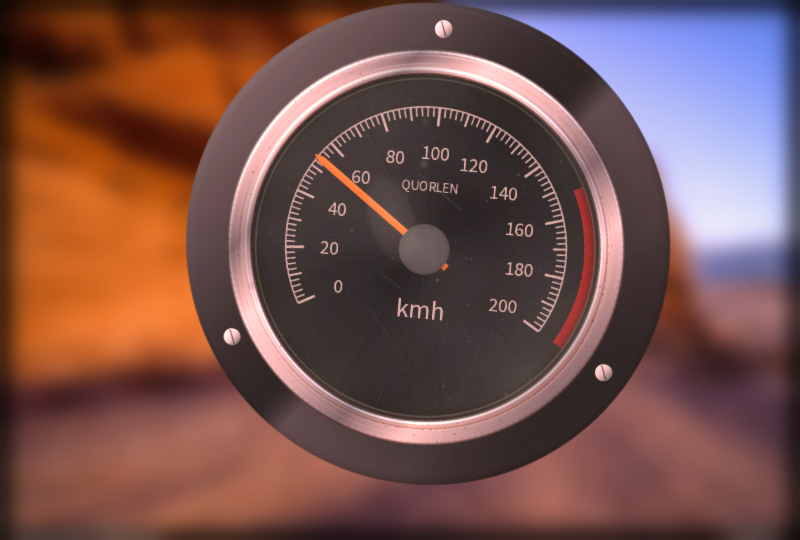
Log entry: 54 km/h
